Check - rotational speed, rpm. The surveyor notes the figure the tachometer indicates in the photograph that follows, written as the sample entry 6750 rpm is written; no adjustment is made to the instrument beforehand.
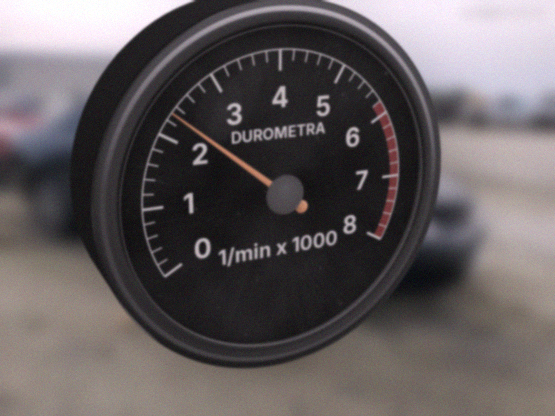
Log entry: 2300 rpm
